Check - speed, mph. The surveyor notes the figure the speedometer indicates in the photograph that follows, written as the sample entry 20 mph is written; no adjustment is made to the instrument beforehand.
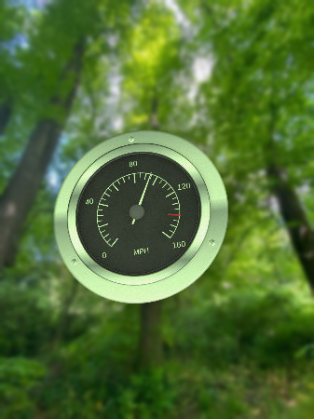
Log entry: 95 mph
